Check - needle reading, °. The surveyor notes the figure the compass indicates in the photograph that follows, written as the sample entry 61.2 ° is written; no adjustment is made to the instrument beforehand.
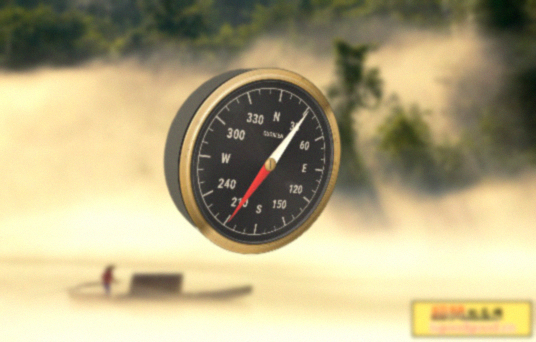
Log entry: 210 °
